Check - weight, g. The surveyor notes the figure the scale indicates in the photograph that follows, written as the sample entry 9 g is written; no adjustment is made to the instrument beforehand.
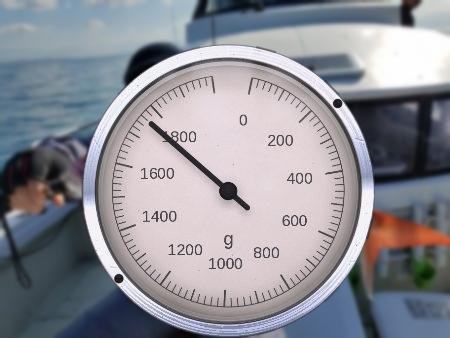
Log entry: 1760 g
